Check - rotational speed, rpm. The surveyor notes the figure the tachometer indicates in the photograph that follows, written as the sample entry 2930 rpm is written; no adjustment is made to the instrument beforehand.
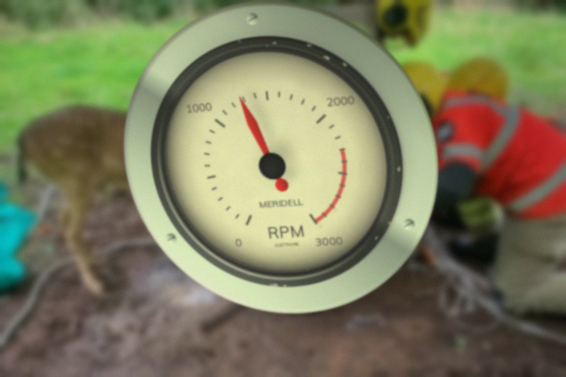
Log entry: 1300 rpm
